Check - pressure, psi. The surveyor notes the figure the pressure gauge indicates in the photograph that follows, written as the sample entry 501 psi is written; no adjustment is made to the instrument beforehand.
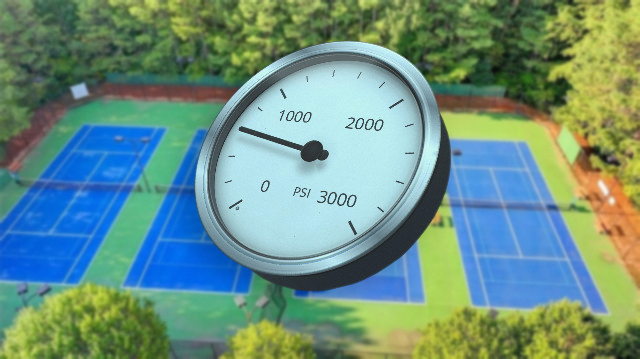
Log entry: 600 psi
